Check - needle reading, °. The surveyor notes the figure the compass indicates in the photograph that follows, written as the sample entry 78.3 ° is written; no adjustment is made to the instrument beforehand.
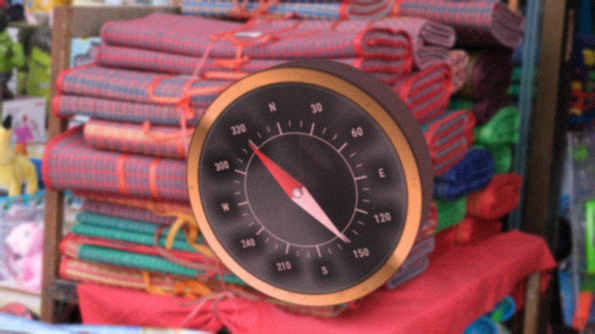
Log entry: 330 °
